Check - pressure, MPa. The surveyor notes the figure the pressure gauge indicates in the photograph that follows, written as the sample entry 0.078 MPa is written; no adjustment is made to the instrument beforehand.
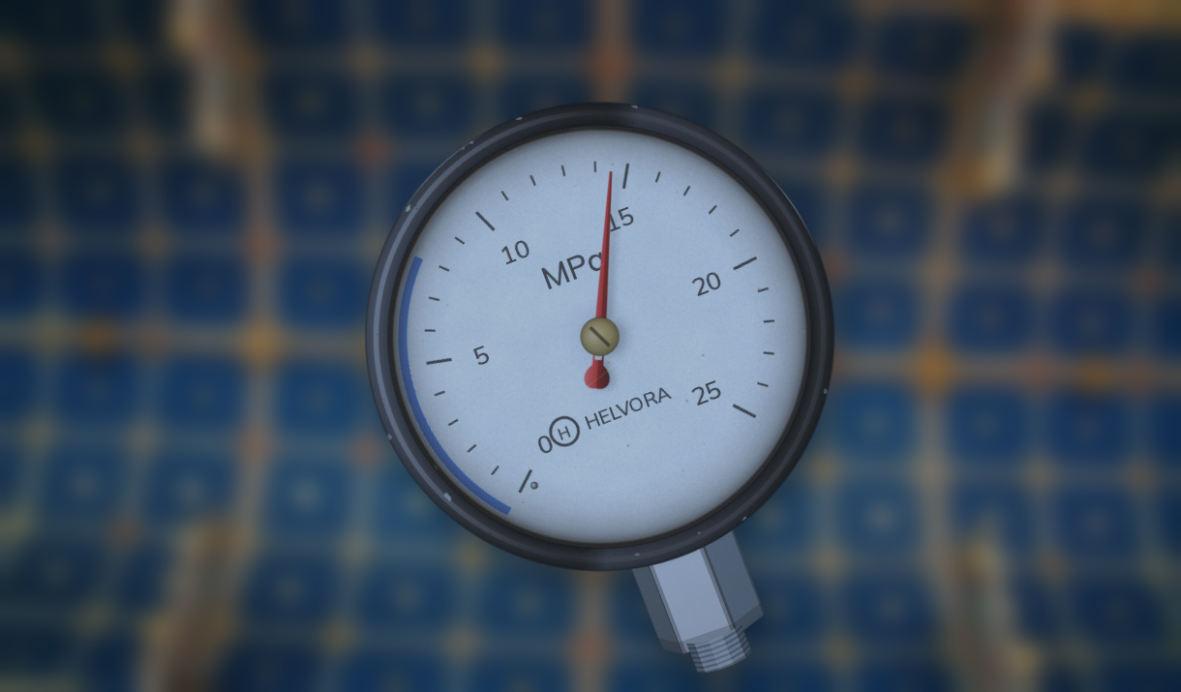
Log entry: 14.5 MPa
